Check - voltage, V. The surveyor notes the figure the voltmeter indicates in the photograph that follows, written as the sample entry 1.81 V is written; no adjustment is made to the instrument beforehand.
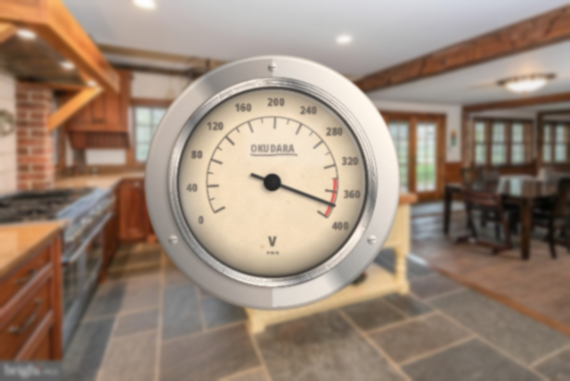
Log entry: 380 V
